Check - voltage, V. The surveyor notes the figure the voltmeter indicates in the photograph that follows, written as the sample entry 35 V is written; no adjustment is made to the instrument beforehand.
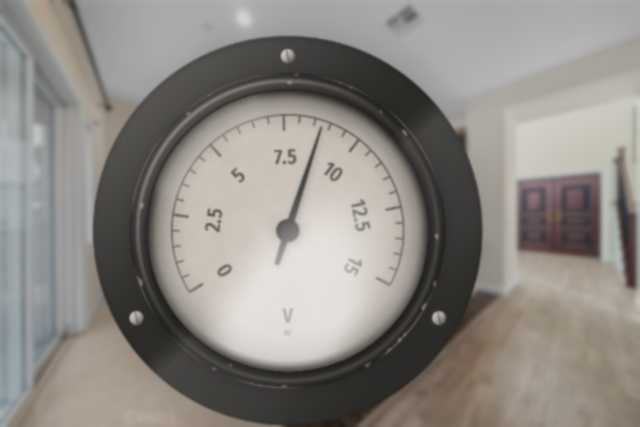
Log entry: 8.75 V
